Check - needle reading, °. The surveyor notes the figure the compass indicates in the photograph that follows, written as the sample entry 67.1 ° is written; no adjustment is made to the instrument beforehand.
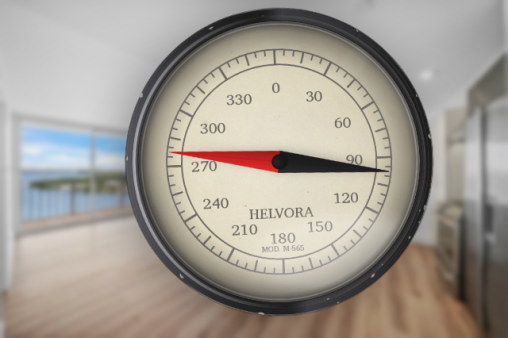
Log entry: 277.5 °
